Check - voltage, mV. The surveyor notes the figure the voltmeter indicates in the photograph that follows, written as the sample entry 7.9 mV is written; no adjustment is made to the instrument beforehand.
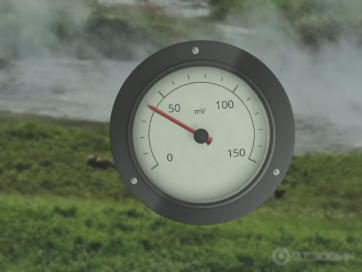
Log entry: 40 mV
